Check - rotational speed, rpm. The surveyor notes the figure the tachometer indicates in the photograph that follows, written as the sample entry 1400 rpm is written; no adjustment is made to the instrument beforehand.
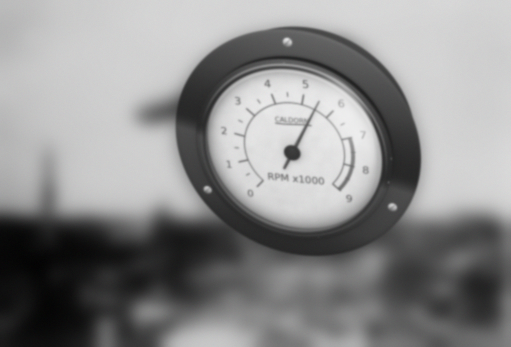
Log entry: 5500 rpm
